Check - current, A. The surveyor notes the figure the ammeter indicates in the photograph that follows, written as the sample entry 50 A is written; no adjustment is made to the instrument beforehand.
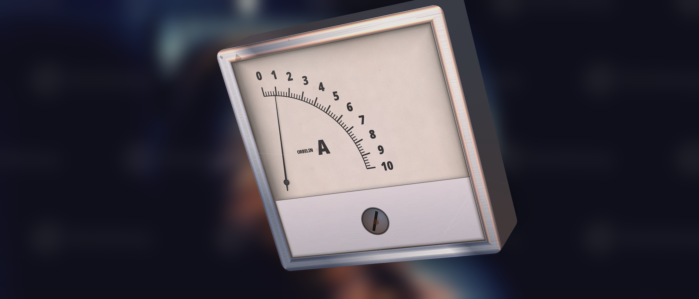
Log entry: 1 A
